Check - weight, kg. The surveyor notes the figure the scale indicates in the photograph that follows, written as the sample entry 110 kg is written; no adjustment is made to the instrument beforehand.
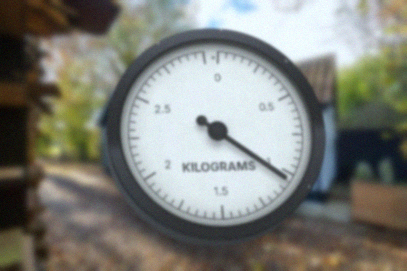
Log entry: 1.05 kg
